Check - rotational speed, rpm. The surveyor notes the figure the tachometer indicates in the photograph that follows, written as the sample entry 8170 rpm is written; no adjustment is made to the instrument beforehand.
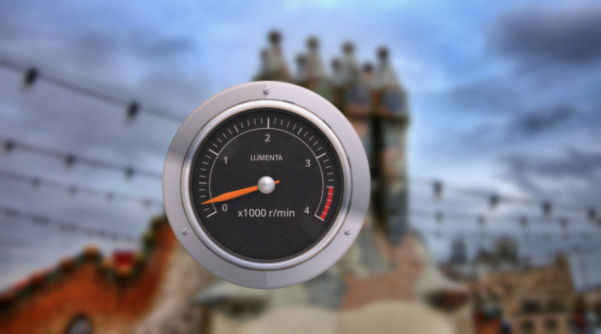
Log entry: 200 rpm
